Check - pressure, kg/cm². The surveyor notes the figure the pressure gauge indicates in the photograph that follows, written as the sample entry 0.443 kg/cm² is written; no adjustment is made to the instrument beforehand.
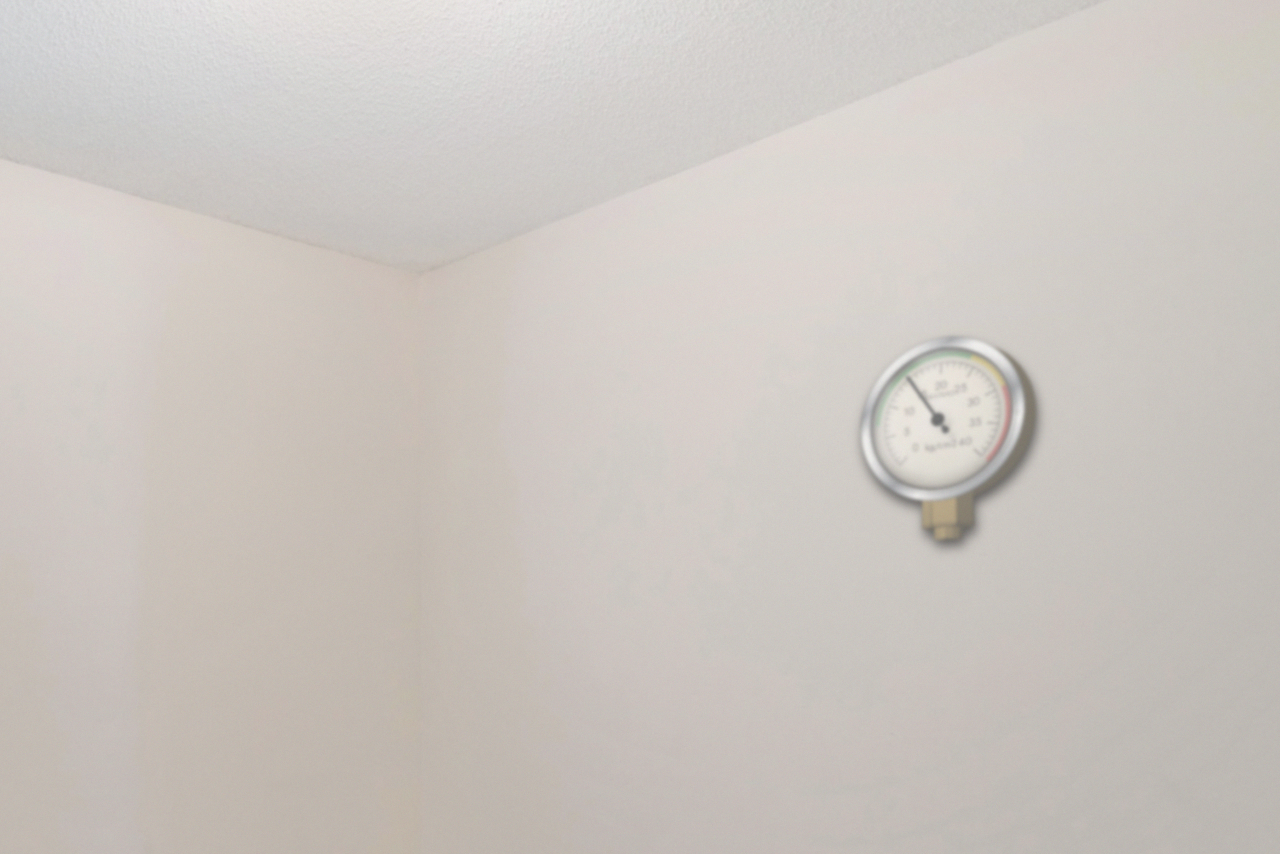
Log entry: 15 kg/cm²
